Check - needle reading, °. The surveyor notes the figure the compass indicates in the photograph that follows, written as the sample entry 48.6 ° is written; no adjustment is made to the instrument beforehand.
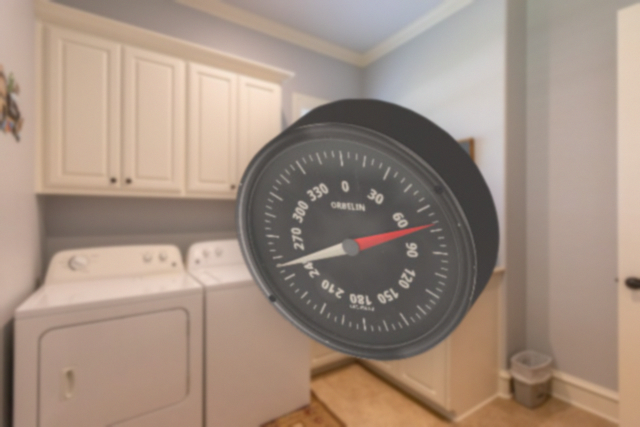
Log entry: 70 °
